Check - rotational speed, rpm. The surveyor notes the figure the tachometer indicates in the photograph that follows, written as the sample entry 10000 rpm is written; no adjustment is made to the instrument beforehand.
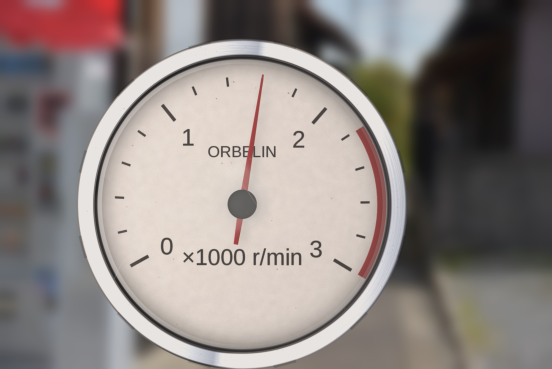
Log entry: 1600 rpm
